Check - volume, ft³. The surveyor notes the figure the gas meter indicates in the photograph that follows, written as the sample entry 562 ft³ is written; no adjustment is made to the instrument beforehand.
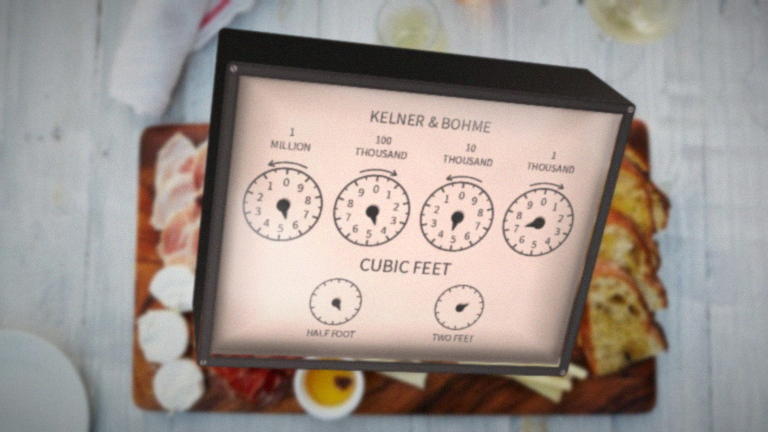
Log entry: 544700 ft³
